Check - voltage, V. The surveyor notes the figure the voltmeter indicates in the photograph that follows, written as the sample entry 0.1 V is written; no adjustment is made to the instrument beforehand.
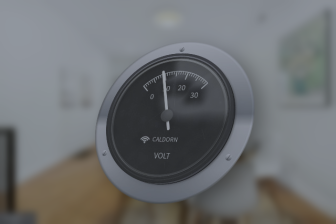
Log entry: 10 V
